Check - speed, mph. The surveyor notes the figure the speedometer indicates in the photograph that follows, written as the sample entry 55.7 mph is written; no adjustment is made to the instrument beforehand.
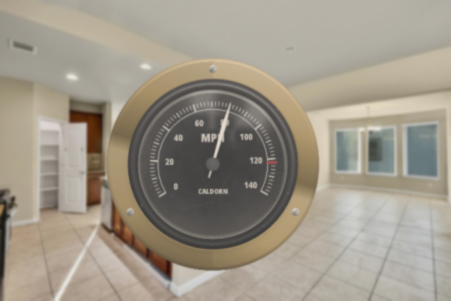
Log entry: 80 mph
